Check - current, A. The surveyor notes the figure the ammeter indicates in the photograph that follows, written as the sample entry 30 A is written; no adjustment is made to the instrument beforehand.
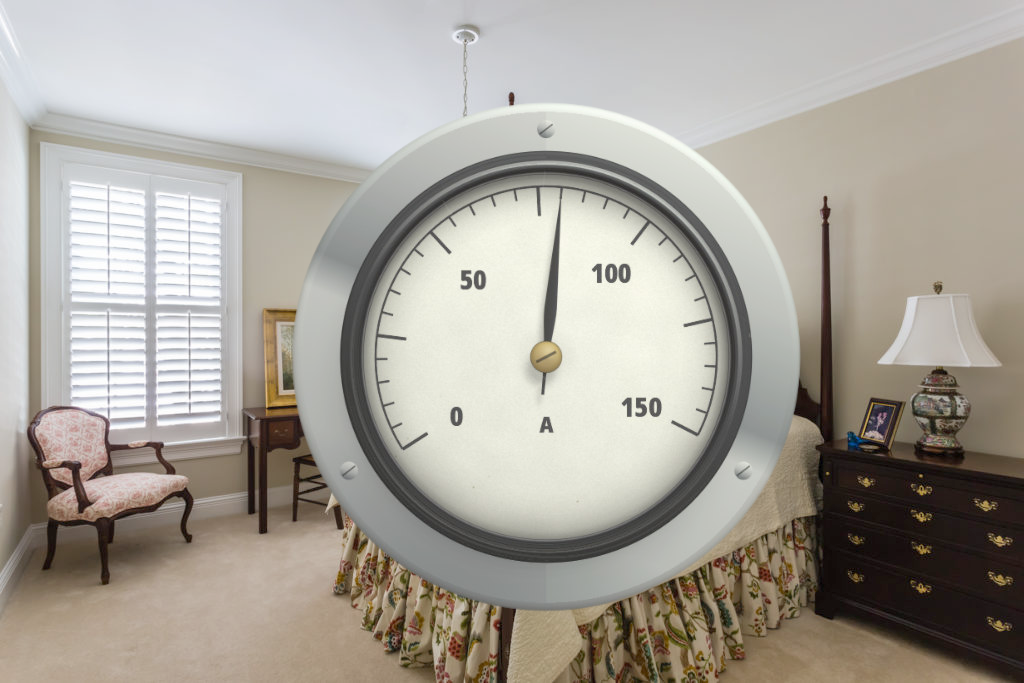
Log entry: 80 A
